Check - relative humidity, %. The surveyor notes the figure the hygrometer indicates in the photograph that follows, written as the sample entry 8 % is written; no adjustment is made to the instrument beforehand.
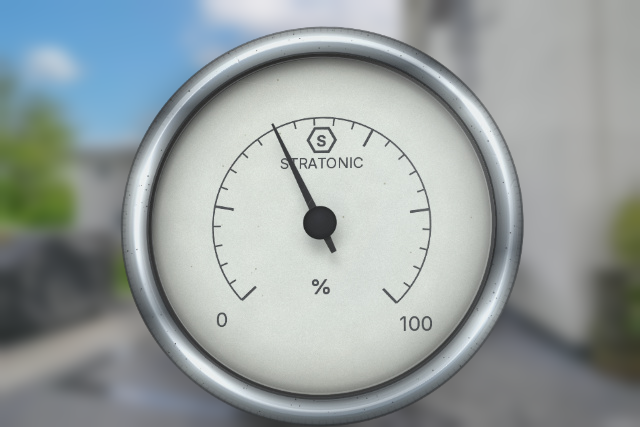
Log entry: 40 %
